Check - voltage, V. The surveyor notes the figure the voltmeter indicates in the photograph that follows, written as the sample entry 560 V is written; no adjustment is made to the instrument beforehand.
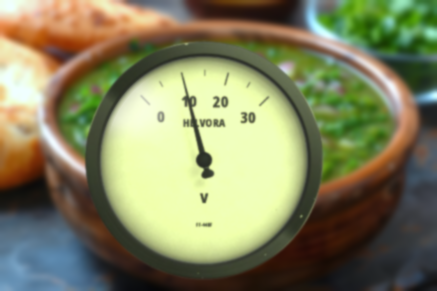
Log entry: 10 V
